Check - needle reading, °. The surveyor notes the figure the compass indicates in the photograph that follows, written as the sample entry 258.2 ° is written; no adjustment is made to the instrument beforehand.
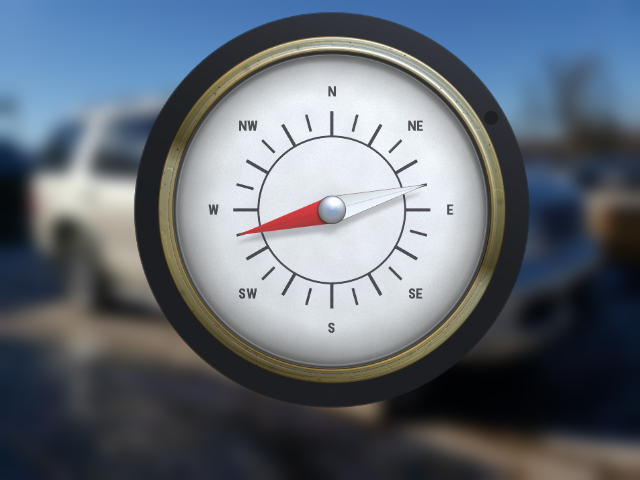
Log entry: 255 °
